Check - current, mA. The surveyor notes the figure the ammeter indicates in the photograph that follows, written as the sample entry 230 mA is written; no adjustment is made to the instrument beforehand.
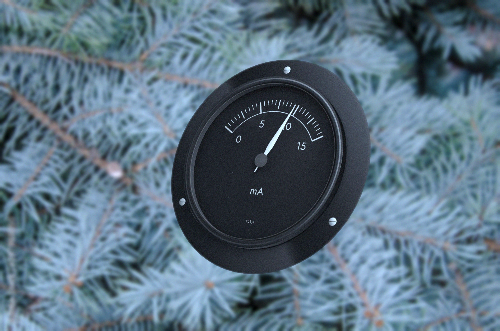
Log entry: 10 mA
